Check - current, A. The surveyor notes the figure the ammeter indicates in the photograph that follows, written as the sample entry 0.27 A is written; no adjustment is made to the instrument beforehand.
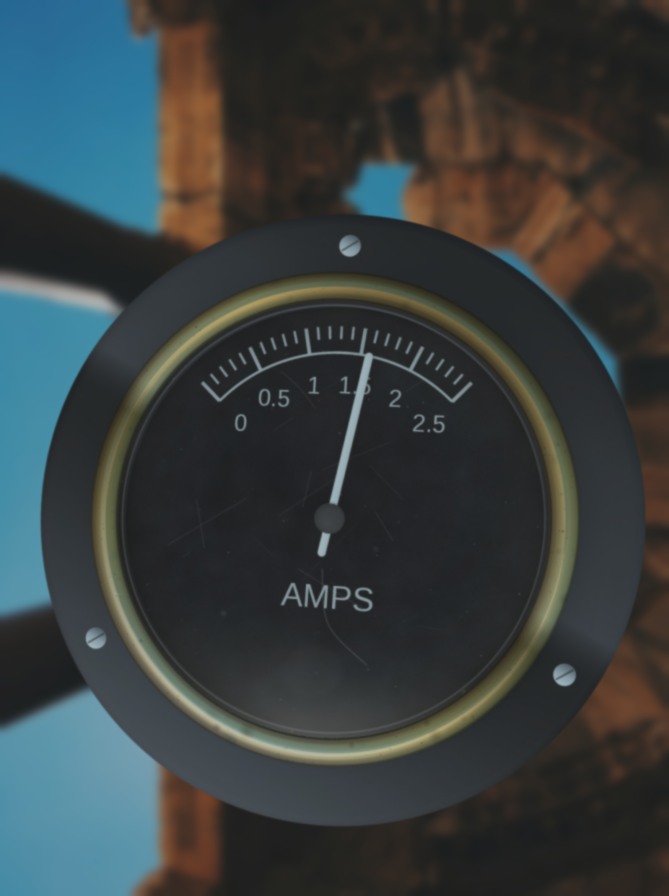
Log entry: 1.6 A
